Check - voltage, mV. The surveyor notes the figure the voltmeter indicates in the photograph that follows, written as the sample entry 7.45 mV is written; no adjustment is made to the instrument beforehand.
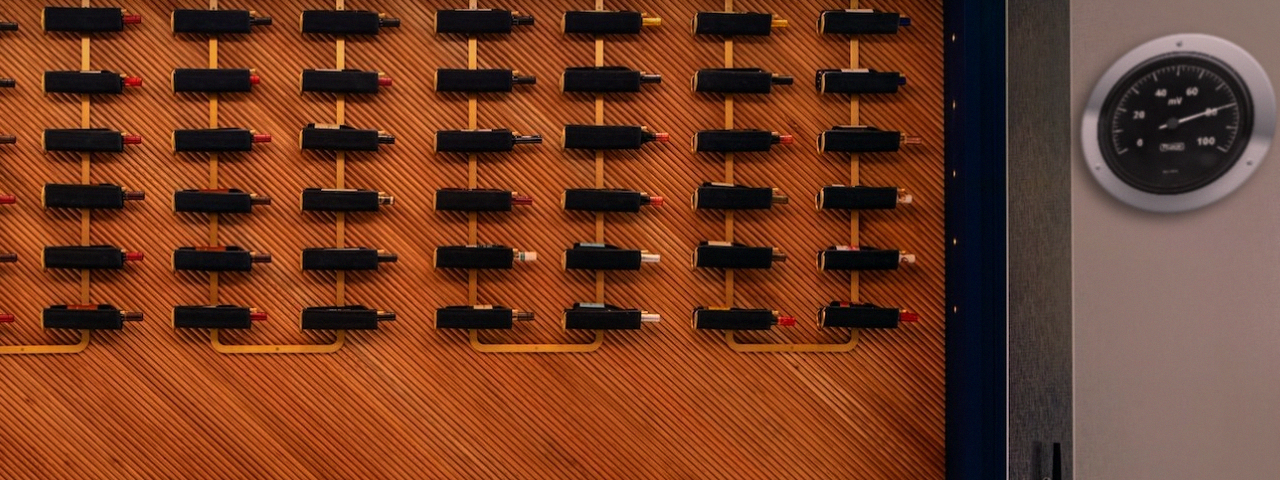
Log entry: 80 mV
